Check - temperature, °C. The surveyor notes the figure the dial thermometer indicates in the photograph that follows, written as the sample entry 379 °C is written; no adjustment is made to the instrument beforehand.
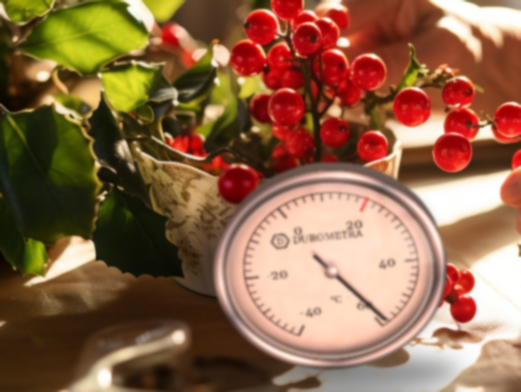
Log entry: 58 °C
